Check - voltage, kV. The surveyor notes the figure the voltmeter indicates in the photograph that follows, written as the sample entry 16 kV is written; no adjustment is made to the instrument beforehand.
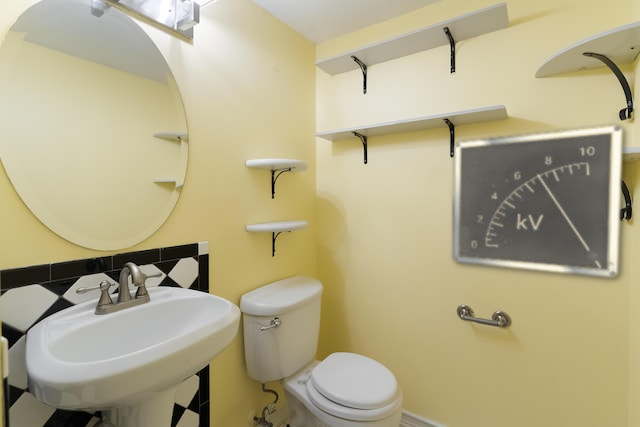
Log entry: 7 kV
